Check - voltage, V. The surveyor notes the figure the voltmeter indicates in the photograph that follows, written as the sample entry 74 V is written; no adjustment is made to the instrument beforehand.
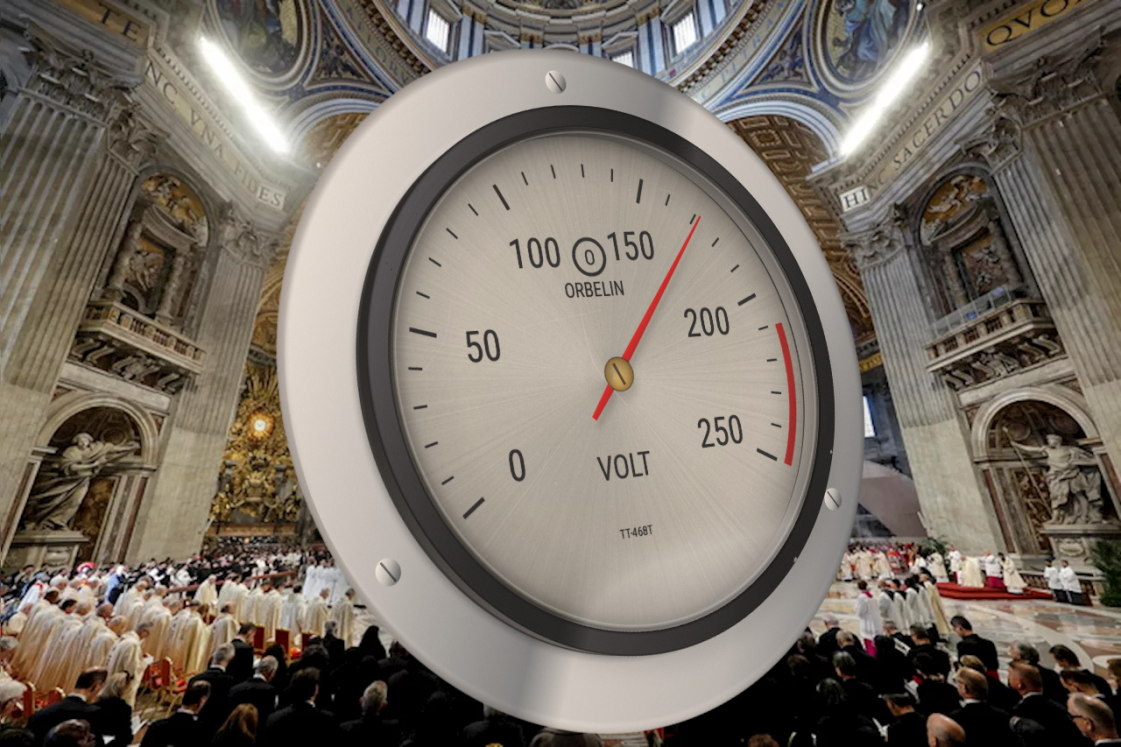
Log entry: 170 V
